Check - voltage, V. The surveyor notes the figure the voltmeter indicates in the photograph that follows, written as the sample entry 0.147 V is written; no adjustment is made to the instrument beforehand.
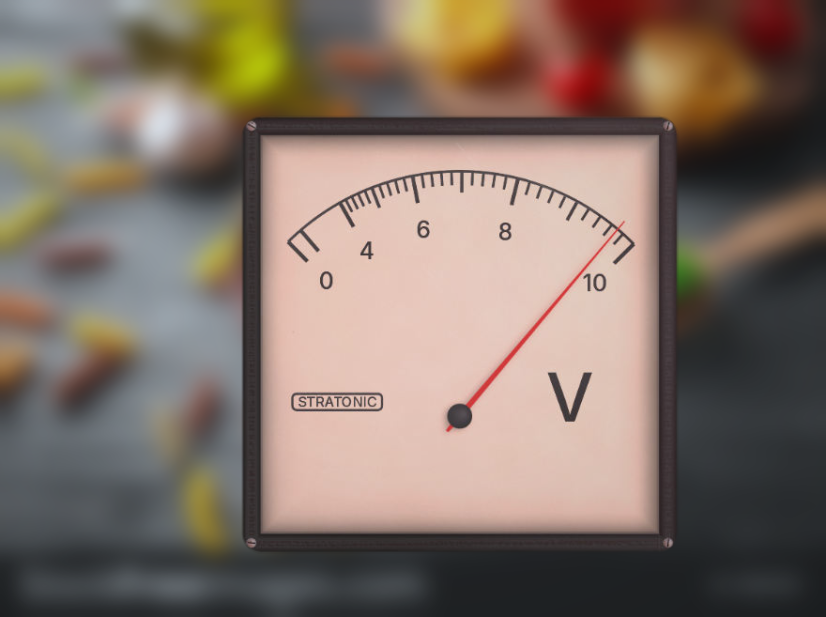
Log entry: 9.7 V
